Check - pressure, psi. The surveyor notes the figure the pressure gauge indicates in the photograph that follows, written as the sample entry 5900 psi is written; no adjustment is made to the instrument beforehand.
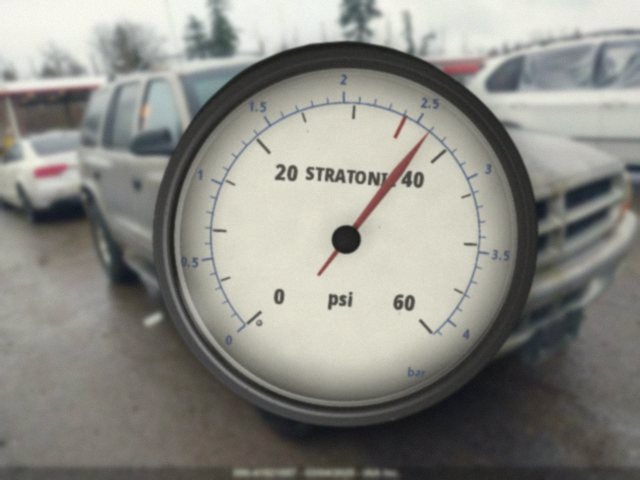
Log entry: 37.5 psi
